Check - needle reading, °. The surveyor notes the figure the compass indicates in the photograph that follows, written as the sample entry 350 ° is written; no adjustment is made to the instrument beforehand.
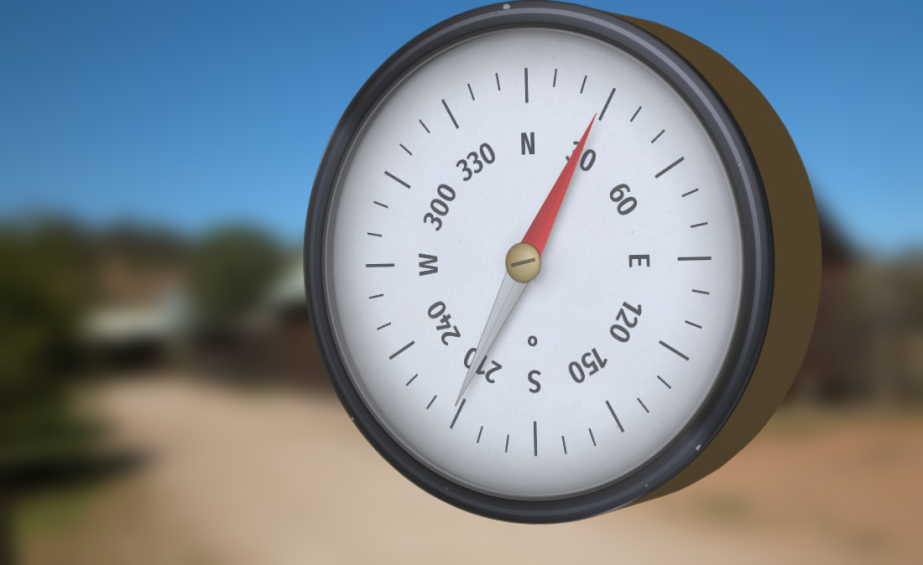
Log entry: 30 °
